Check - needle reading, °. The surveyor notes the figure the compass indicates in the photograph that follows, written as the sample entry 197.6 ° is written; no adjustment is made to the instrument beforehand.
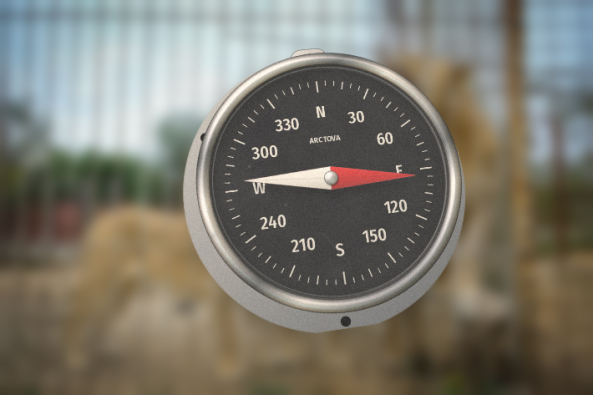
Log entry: 95 °
